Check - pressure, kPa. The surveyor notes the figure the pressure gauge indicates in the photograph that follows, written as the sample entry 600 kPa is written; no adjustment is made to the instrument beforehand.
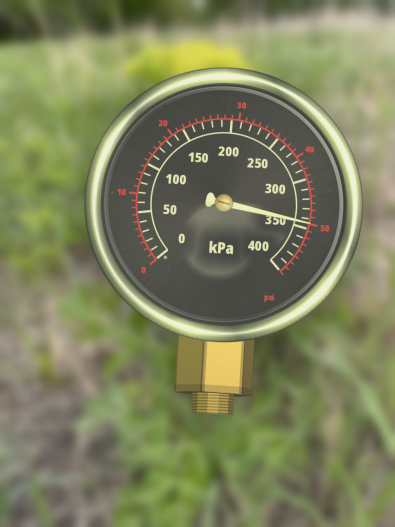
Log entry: 345 kPa
